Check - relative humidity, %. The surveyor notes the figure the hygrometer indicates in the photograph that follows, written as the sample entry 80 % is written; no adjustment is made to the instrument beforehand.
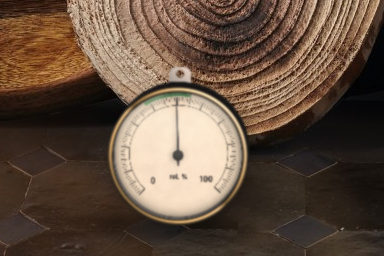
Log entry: 50 %
